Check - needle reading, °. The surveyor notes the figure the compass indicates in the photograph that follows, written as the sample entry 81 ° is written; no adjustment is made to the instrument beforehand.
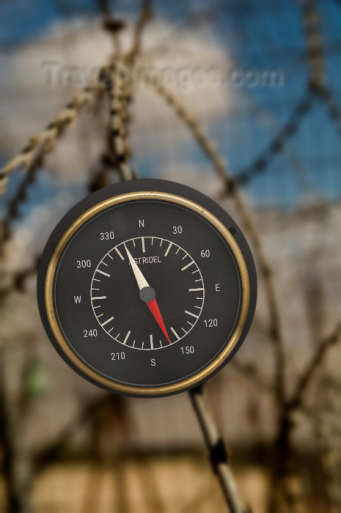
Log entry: 160 °
